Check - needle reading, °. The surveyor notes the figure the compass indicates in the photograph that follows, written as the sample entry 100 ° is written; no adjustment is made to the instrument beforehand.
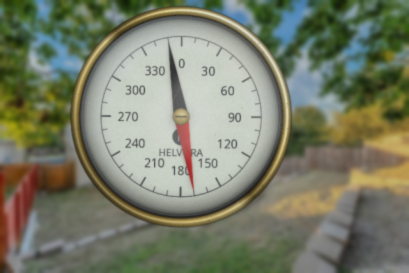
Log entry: 170 °
